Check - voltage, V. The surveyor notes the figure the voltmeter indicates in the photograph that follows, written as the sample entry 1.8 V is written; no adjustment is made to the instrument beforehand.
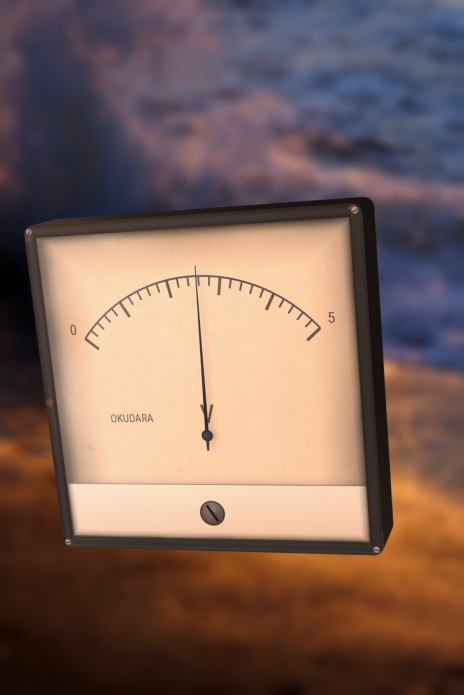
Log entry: 2.6 V
